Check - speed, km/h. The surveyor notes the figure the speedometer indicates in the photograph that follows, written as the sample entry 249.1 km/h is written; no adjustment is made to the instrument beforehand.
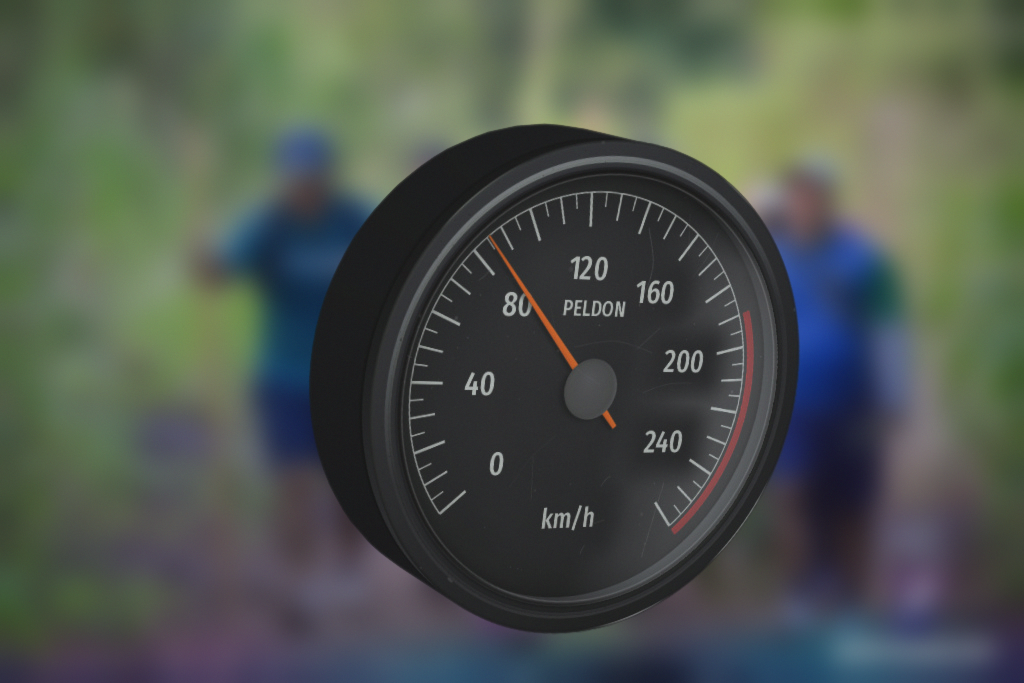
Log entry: 85 km/h
